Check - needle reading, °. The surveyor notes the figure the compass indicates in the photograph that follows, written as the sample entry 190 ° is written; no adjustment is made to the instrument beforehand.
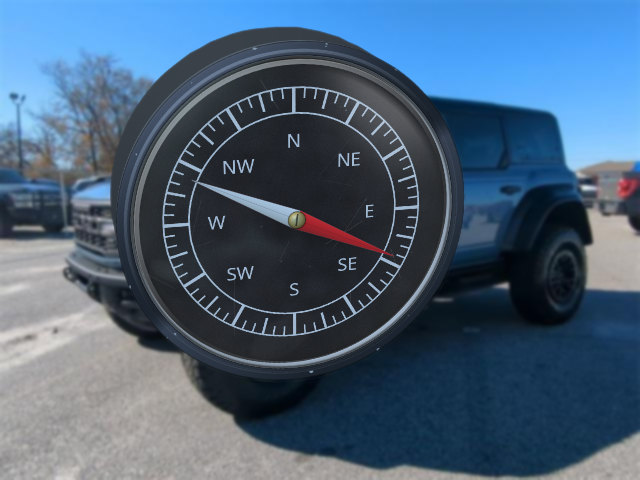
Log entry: 115 °
